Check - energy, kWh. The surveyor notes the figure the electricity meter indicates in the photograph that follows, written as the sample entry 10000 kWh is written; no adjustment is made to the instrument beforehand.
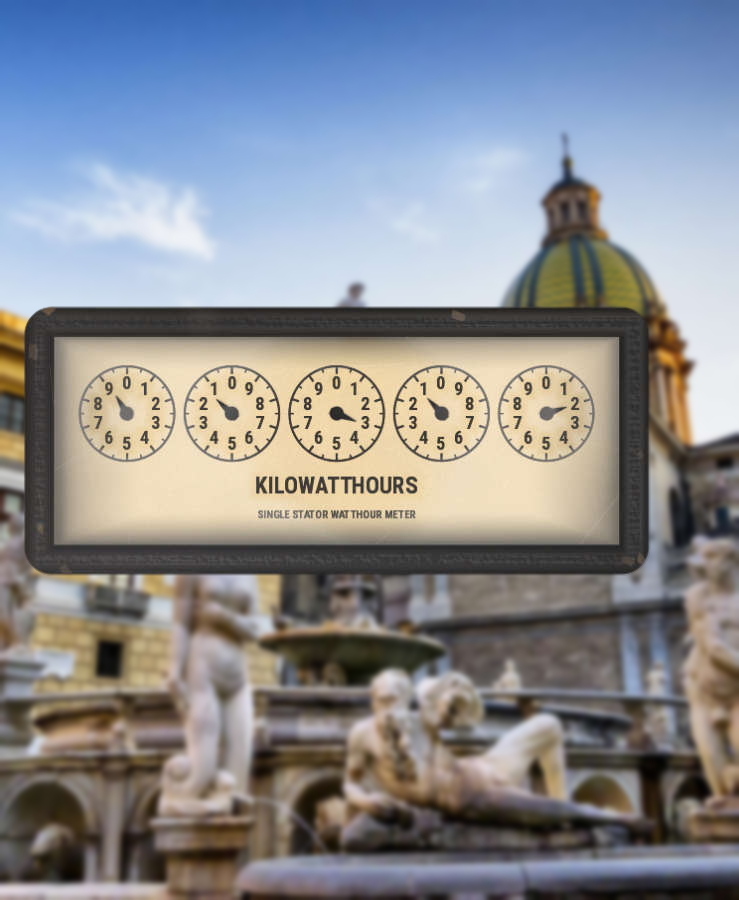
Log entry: 91312 kWh
